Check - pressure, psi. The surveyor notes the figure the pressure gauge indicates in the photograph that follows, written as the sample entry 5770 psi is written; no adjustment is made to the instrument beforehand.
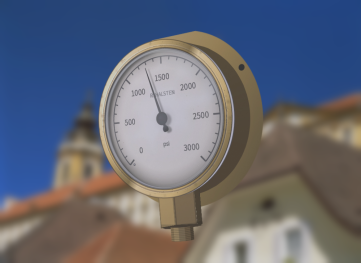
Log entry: 1300 psi
